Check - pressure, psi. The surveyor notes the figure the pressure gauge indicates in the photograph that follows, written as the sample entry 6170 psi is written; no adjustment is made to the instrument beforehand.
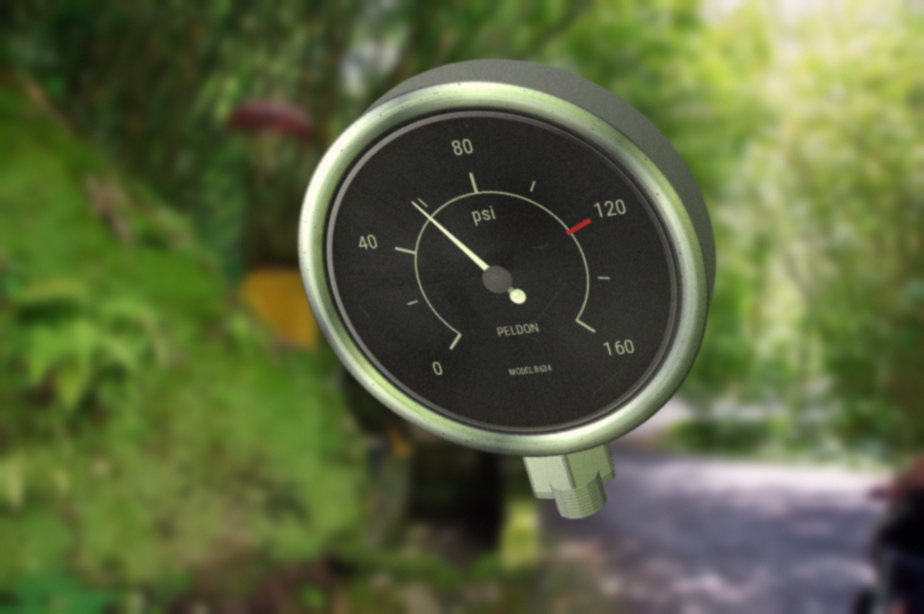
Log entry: 60 psi
